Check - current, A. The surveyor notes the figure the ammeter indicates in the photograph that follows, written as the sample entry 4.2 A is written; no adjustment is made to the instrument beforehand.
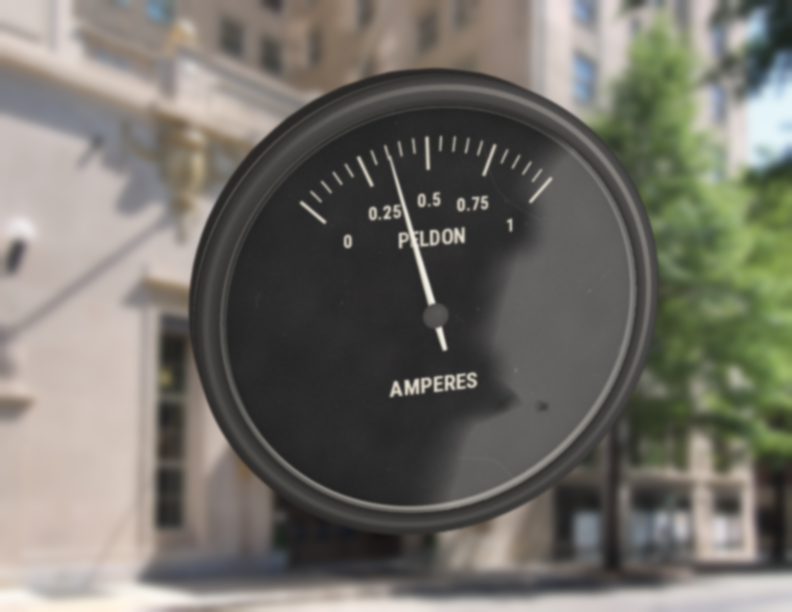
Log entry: 0.35 A
